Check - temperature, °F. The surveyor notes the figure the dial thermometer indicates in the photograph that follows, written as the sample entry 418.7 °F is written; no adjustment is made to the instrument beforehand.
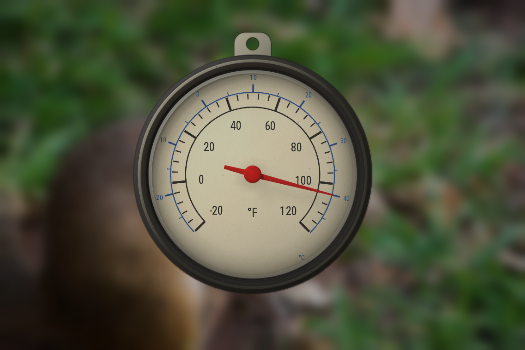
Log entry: 104 °F
